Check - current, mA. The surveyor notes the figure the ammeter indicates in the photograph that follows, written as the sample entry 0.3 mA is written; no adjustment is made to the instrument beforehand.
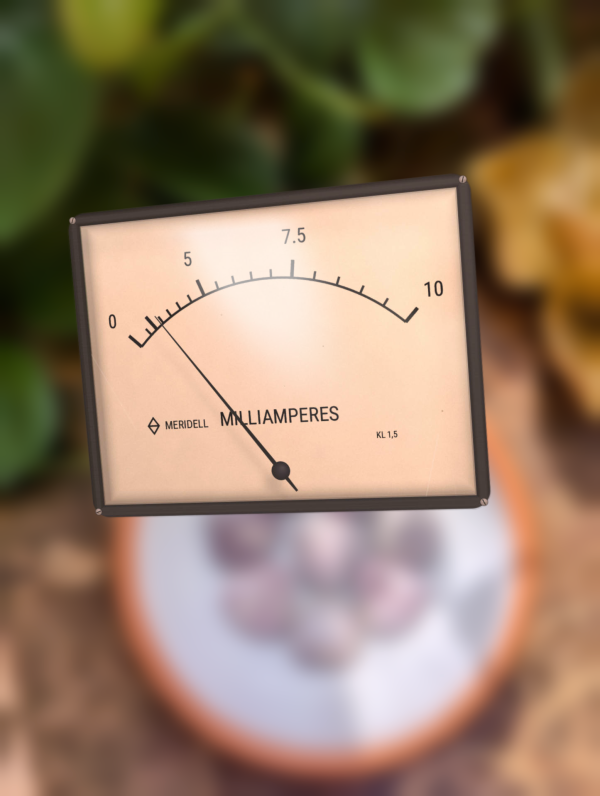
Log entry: 3 mA
